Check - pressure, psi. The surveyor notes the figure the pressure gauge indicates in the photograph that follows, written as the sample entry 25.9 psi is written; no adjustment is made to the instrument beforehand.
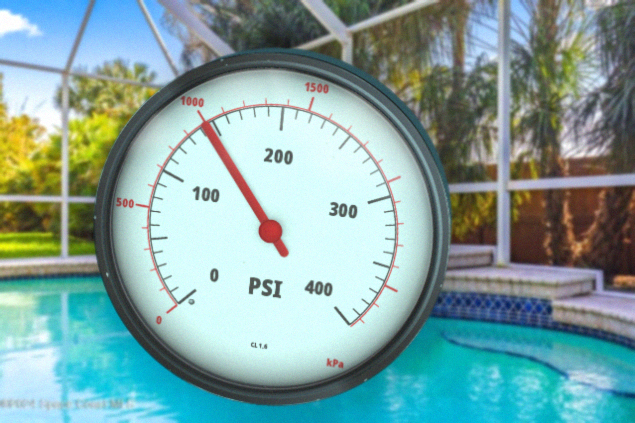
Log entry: 145 psi
